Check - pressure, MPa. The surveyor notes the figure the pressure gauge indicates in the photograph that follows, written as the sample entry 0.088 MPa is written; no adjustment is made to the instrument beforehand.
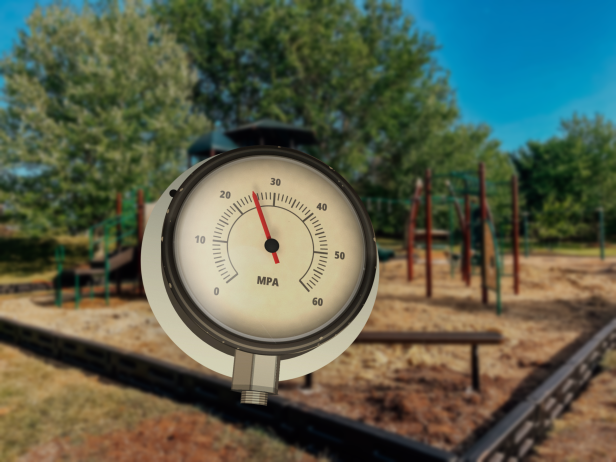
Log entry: 25 MPa
